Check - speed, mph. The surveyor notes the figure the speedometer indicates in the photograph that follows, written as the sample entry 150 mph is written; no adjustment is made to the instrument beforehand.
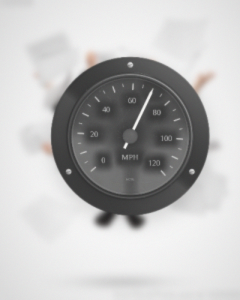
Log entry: 70 mph
